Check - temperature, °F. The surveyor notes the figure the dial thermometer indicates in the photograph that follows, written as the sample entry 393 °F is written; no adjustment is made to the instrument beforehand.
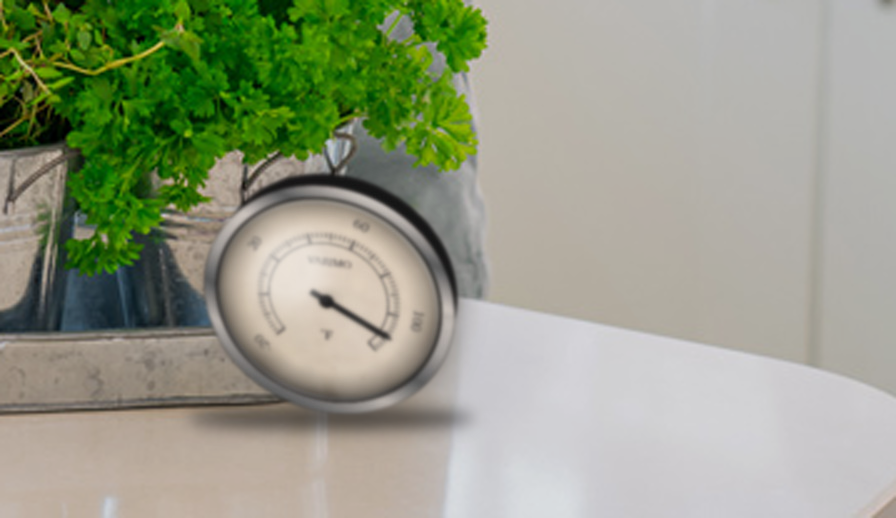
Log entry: 110 °F
